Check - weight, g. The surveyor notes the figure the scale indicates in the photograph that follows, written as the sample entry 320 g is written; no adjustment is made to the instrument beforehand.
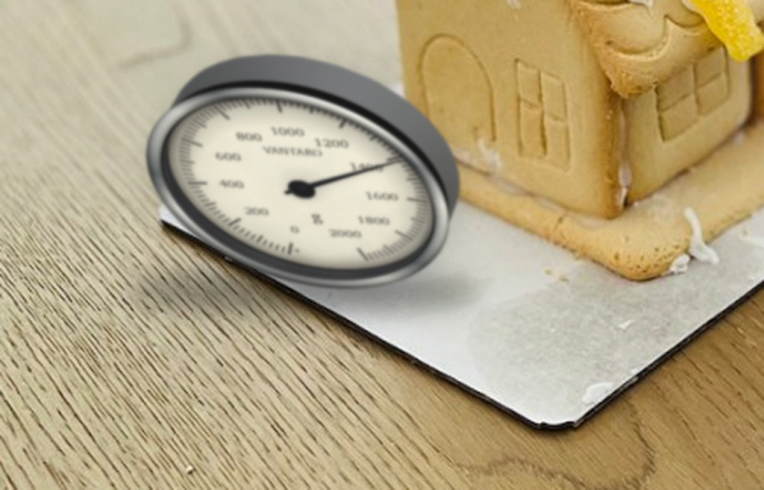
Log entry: 1400 g
